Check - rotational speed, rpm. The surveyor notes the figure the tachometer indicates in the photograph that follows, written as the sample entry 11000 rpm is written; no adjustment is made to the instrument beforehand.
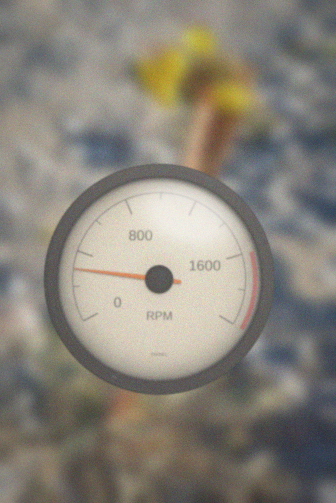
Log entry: 300 rpm
